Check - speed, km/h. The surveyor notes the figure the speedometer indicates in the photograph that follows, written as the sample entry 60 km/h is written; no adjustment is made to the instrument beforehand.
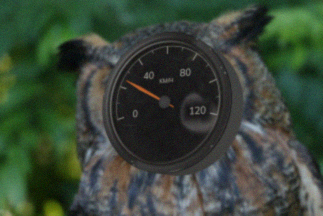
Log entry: 25 km/h
